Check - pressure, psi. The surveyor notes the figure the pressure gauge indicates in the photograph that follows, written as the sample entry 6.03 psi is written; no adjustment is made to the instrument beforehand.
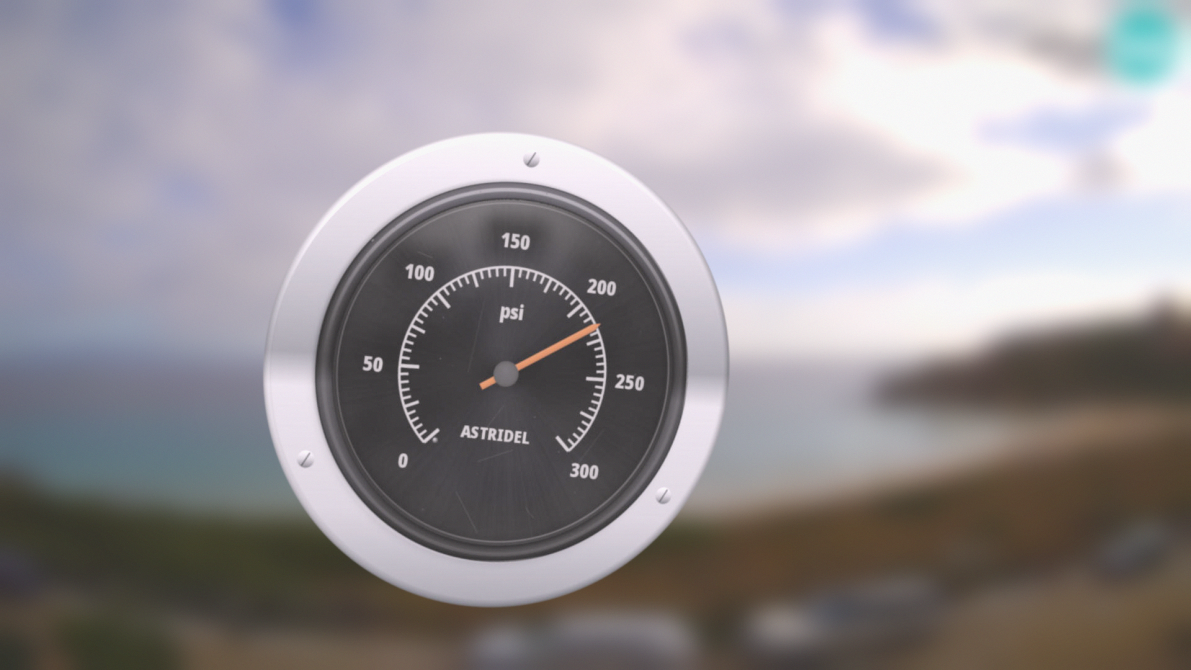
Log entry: 215 psi
